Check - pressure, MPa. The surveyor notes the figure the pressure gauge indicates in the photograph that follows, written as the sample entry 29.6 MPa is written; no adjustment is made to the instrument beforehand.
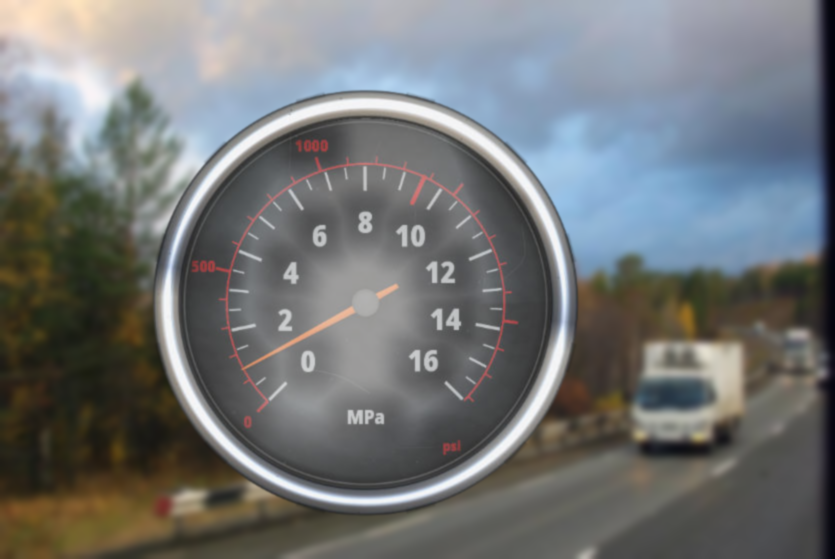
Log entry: 1 MPa
